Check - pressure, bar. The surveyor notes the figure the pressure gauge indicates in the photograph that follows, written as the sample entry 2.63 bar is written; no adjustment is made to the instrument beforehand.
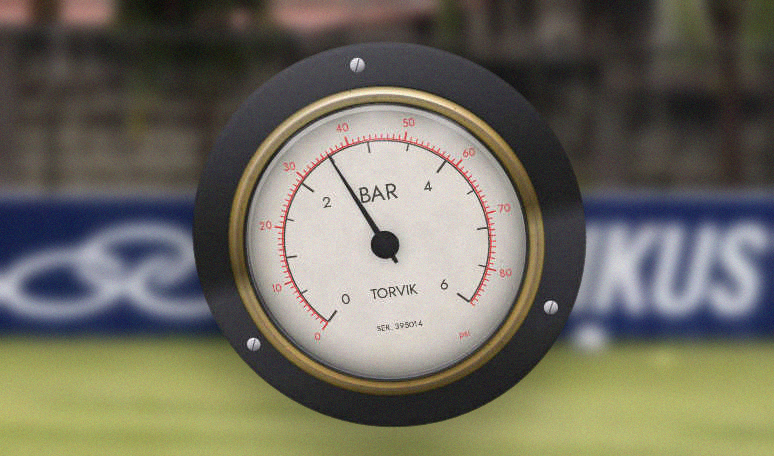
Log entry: 2.5 bar
